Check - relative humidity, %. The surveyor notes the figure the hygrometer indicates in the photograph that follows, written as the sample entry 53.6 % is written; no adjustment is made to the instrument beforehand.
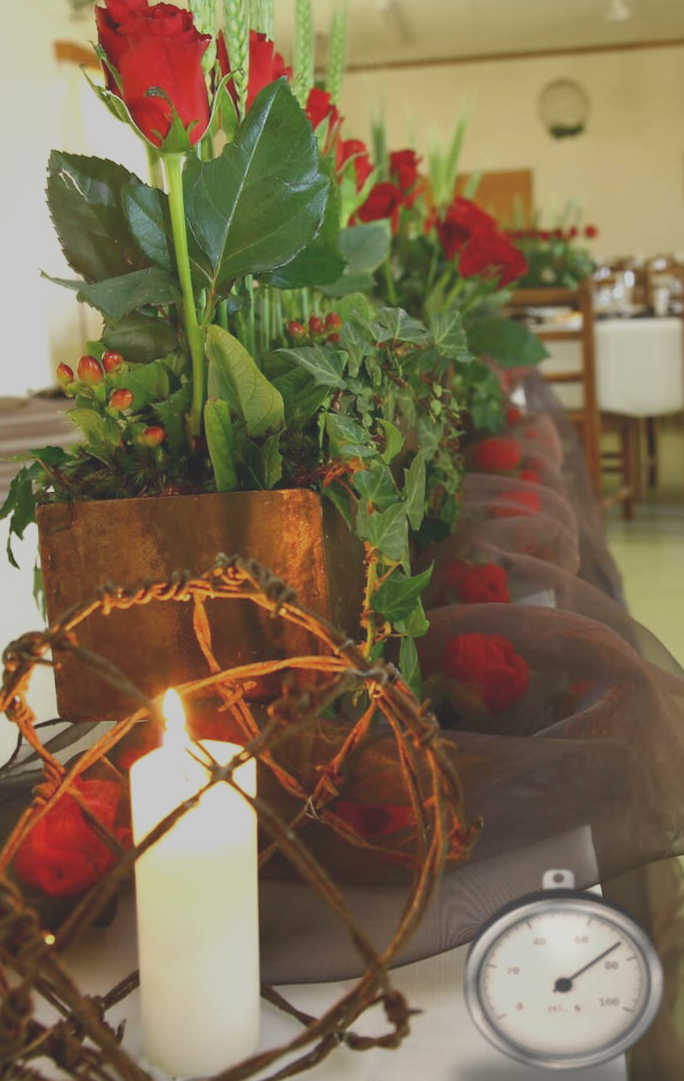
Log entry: 72 %
